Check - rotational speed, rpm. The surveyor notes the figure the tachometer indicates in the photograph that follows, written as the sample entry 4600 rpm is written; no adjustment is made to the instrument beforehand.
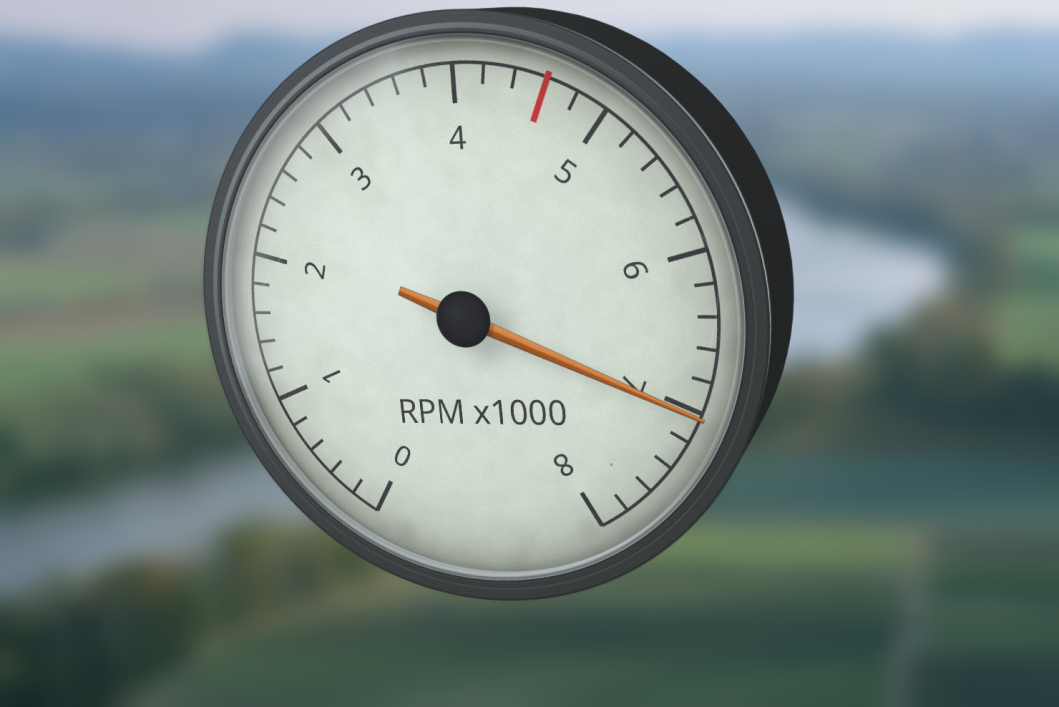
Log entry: 7000 rpm
